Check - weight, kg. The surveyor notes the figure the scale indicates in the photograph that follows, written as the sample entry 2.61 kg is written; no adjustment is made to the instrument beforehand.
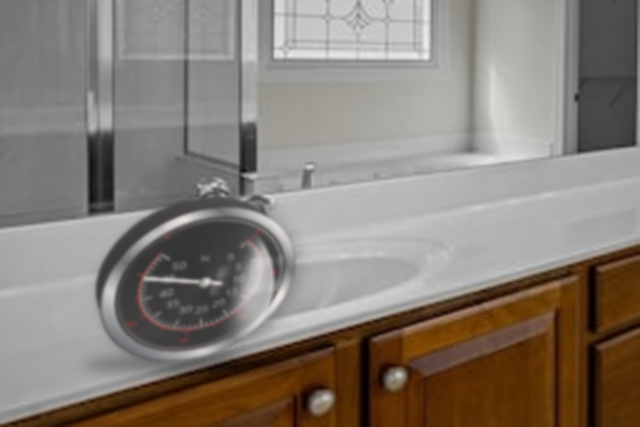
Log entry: 45 kg
